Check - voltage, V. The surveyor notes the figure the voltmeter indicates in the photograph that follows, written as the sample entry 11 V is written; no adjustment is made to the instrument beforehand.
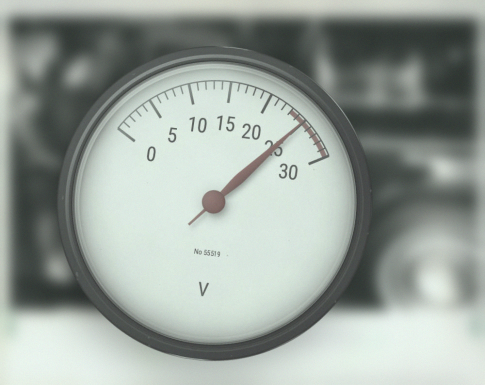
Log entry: 25 V
